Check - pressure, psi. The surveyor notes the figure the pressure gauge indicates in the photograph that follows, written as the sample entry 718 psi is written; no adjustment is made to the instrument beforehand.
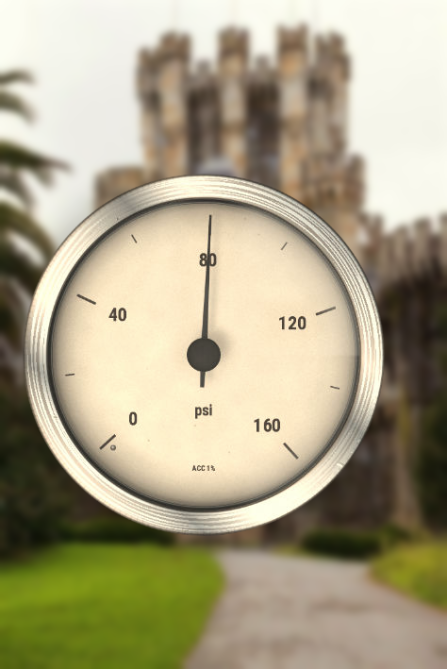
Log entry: 80 psi
